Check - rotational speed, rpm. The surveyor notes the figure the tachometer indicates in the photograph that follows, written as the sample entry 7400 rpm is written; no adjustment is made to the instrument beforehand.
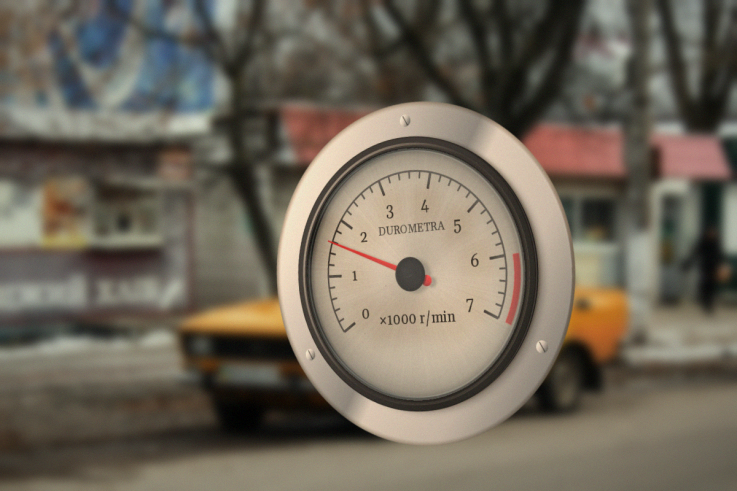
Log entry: 1600 rpm
